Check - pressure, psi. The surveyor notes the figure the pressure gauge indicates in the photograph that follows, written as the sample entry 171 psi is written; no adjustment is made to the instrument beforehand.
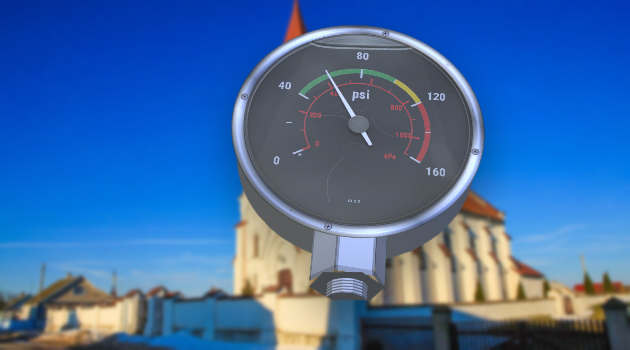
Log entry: 60 psi
